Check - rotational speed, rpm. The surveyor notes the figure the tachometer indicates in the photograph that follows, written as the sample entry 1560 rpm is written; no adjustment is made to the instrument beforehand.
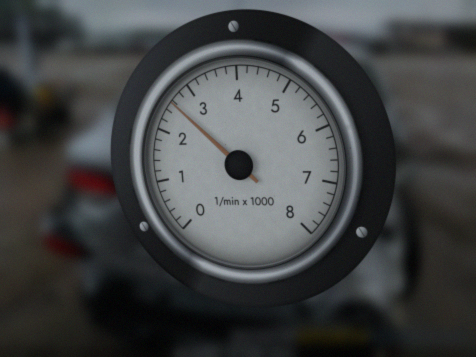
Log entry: 2600 rpm
